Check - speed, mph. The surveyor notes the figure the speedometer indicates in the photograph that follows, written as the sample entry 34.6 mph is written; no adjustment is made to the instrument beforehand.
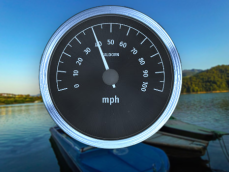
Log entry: 40 mph
